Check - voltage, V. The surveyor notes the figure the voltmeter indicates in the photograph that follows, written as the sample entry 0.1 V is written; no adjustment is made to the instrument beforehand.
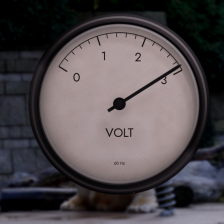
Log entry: 2.9 V
